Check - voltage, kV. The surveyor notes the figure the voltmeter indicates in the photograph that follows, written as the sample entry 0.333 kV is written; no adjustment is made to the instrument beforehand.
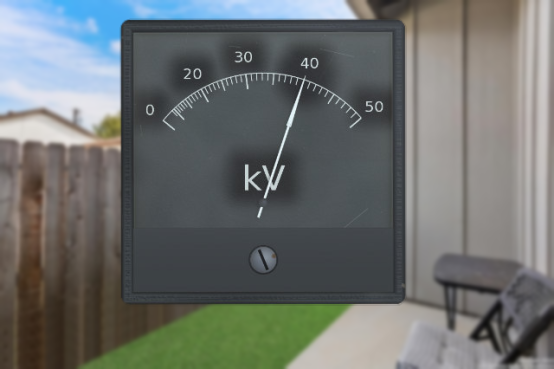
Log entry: 40 kV
